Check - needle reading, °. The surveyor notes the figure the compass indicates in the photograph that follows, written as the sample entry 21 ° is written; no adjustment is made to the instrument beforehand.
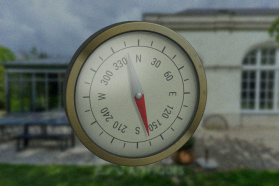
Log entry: 165 °
